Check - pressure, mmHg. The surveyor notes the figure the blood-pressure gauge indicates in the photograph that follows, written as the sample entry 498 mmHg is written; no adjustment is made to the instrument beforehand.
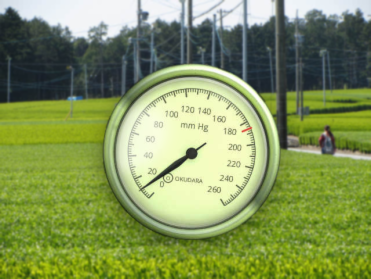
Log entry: 10 mmHg
